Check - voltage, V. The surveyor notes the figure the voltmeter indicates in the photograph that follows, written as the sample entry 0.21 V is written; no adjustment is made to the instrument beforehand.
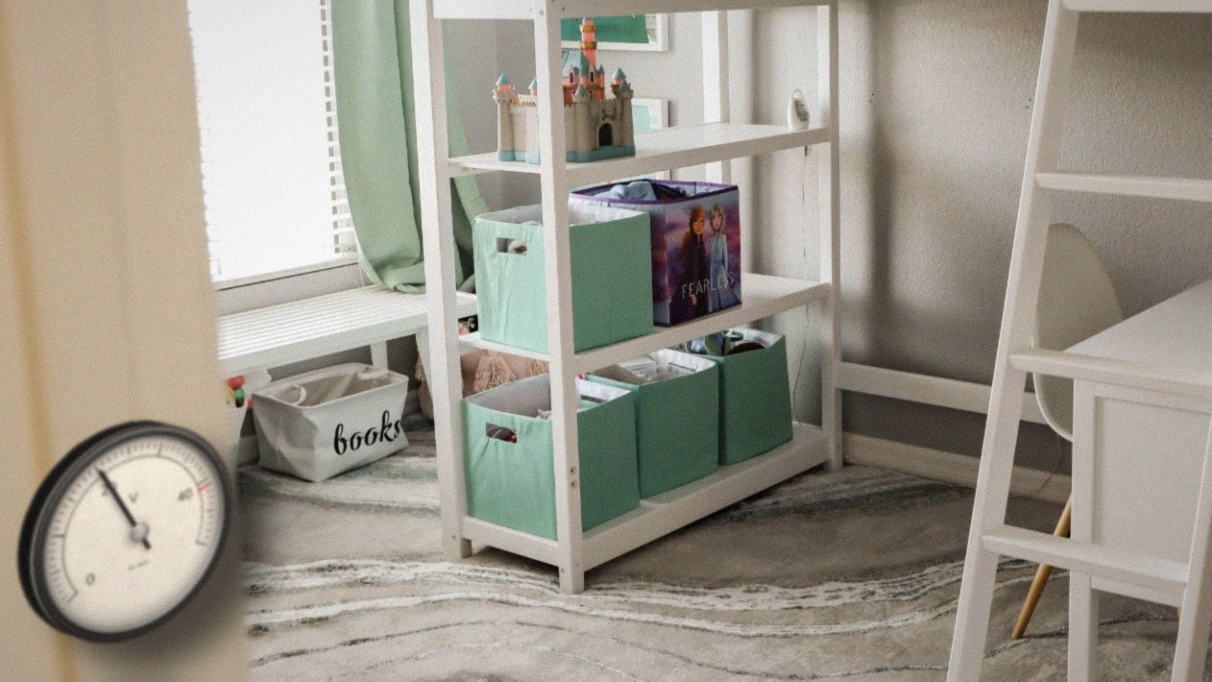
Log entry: 20 V
